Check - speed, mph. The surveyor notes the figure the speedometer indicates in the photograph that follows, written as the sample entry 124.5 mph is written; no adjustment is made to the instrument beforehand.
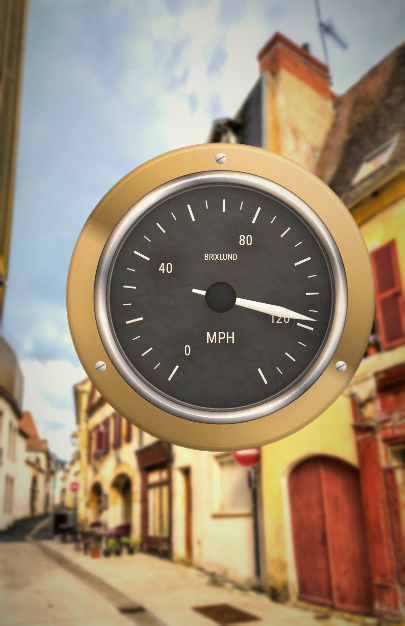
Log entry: 117.5 mph
